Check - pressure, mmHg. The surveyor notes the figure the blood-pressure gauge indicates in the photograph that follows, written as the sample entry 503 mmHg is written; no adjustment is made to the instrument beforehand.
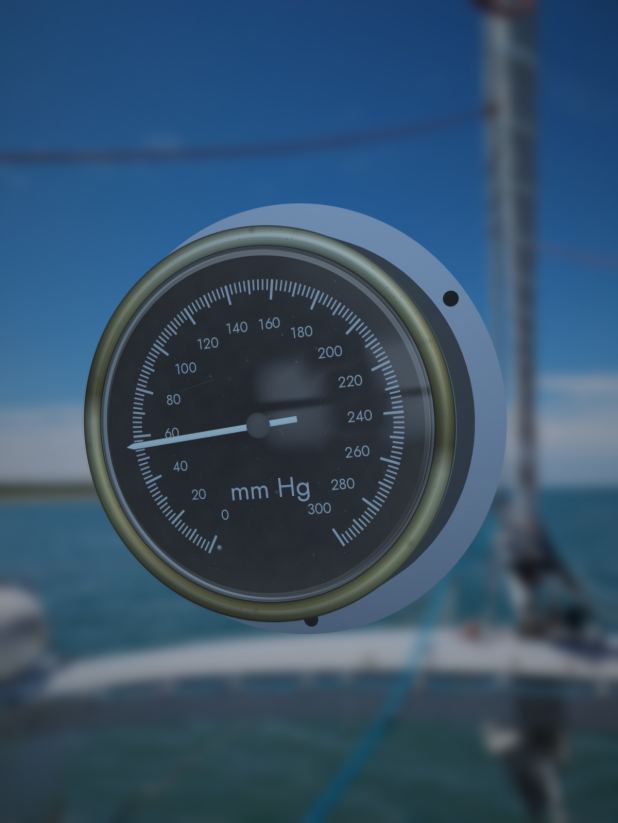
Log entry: 56 mmHg
